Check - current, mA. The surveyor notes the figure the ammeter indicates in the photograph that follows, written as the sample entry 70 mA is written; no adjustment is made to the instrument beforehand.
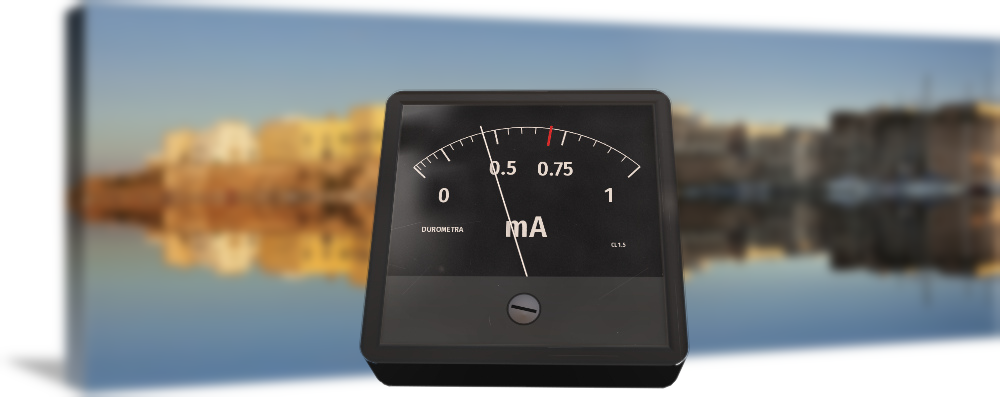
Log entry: 0.45 mA
